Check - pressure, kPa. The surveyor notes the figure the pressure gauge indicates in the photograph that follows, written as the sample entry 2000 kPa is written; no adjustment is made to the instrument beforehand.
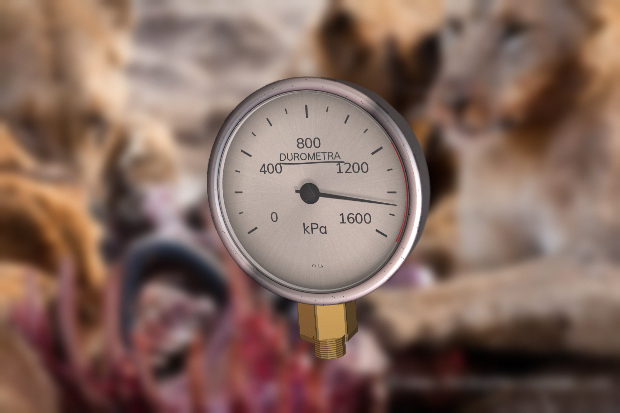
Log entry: 1450 kPa
